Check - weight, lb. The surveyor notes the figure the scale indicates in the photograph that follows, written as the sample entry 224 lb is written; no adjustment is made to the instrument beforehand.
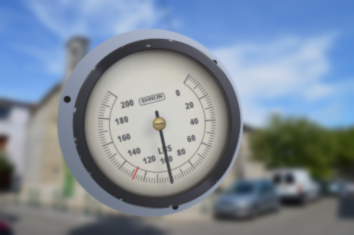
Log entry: 100 lb
